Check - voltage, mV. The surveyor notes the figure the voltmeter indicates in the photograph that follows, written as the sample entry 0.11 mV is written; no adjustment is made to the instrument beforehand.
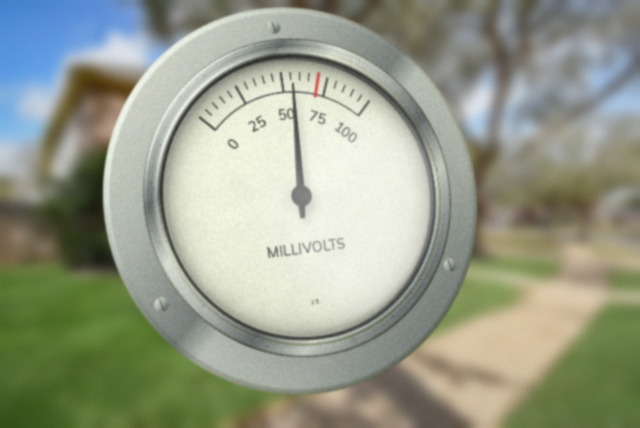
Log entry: 55 mV
